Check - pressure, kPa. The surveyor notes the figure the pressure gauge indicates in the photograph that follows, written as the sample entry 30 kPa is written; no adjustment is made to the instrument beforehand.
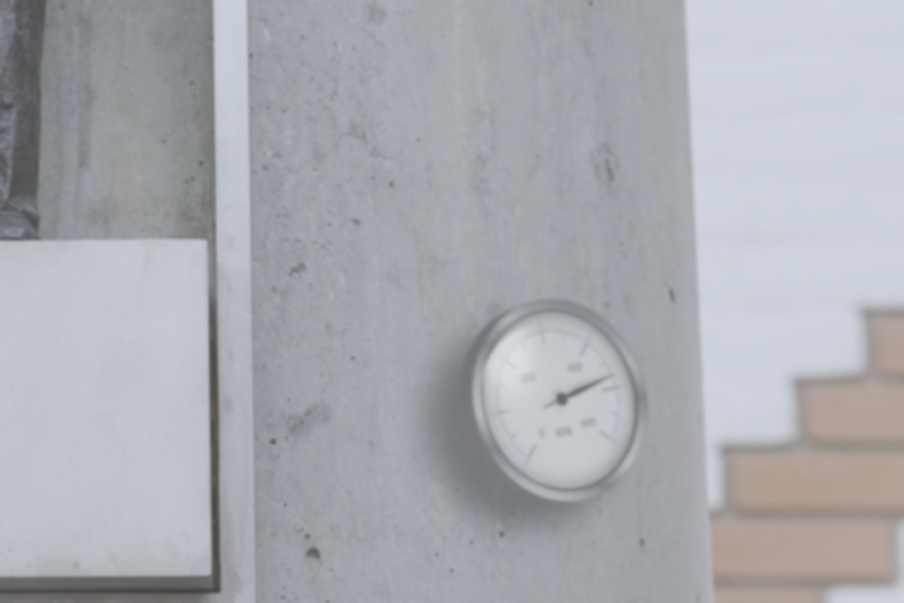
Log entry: 475 kPa
